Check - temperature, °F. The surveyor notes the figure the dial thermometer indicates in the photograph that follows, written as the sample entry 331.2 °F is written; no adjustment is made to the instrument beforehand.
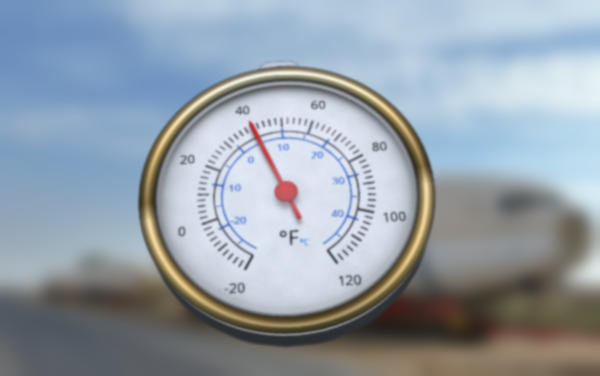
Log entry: 40 °F
